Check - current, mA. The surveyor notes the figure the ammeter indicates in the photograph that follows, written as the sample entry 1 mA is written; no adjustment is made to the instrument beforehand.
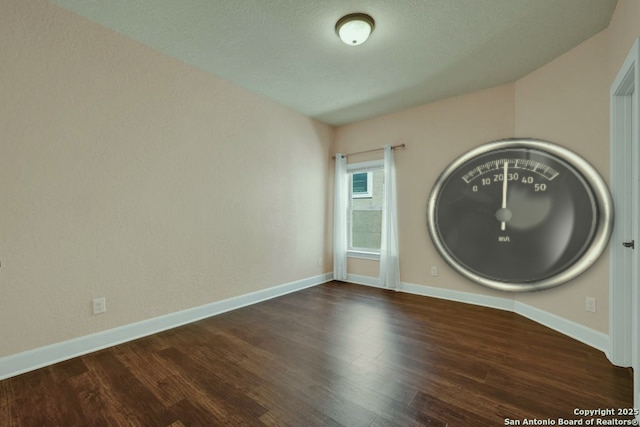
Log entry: 25 mA
